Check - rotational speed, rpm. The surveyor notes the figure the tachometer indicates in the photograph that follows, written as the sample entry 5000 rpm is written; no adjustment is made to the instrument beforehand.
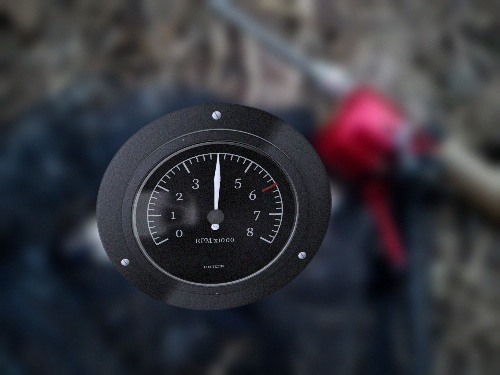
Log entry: 4000 rpm
